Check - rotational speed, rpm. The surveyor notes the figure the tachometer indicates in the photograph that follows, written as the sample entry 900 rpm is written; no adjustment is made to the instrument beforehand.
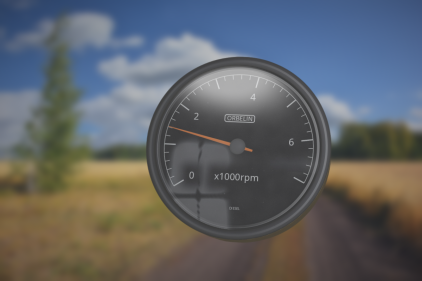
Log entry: 1400 rpm
